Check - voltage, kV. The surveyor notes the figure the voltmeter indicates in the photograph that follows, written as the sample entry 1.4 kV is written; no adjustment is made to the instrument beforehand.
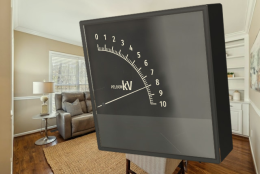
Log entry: 8 kV
